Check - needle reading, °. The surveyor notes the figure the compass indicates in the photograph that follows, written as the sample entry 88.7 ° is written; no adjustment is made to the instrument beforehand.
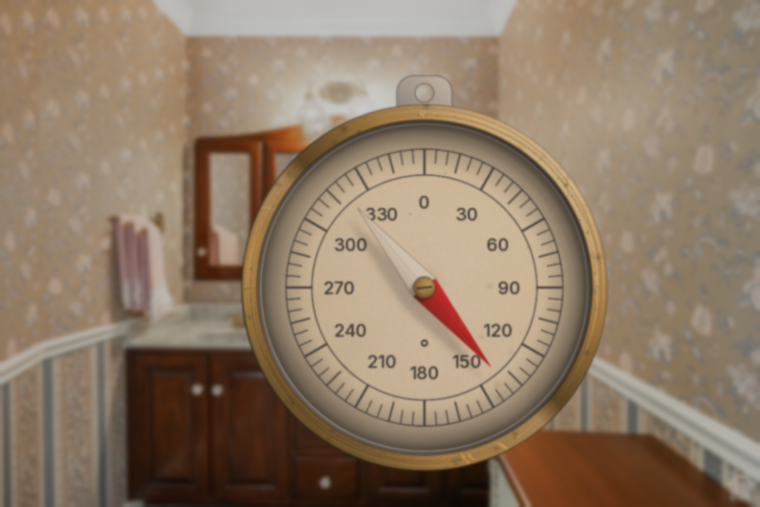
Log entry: 140 °
